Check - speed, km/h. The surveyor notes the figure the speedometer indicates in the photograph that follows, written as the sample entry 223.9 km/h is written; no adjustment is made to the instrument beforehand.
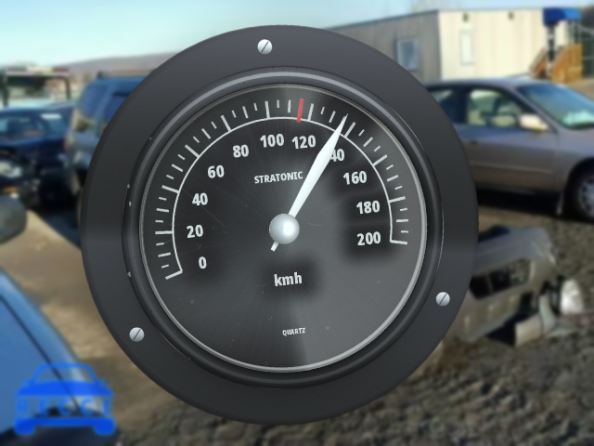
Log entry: 135 km/h
